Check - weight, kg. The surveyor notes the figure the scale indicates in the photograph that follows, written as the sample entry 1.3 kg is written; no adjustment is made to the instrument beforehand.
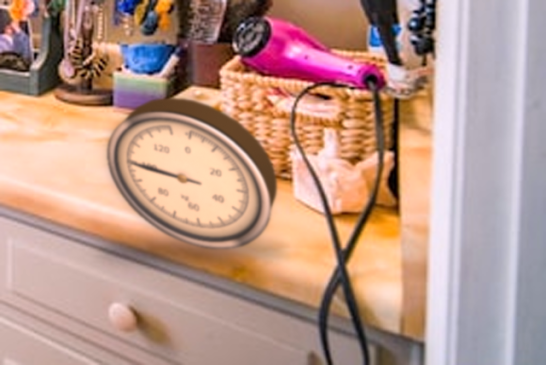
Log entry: 100 kg
